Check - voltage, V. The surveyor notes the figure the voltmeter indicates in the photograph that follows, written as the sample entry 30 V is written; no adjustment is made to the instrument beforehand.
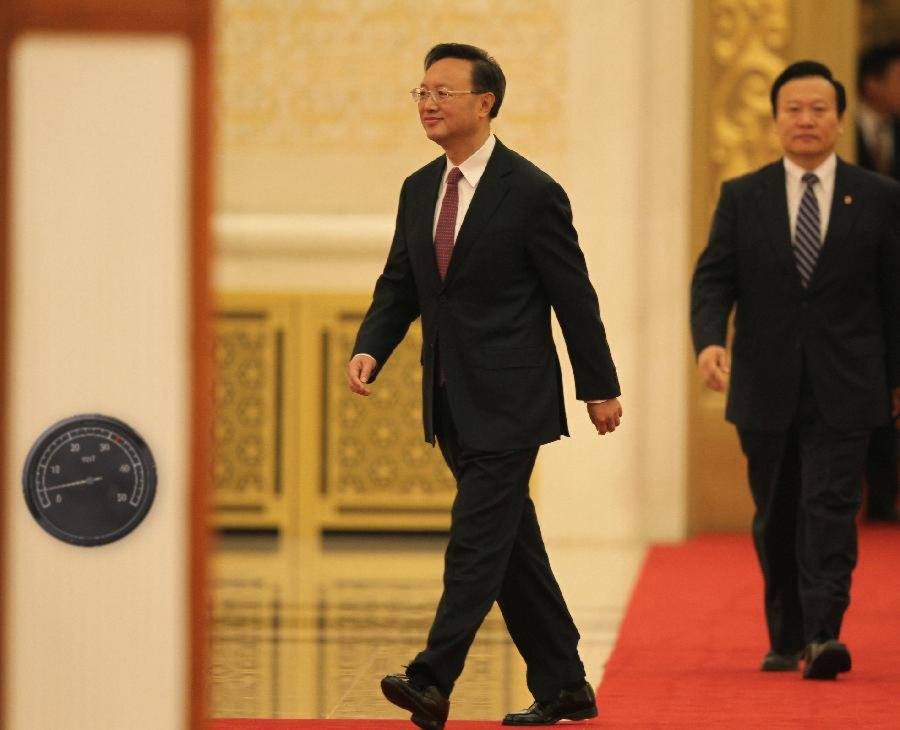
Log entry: 4 V
